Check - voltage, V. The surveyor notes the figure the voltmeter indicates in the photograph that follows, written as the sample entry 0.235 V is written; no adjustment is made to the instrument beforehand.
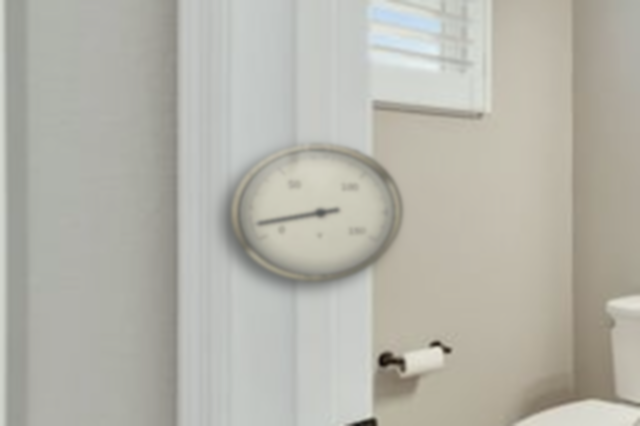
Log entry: 10 V
